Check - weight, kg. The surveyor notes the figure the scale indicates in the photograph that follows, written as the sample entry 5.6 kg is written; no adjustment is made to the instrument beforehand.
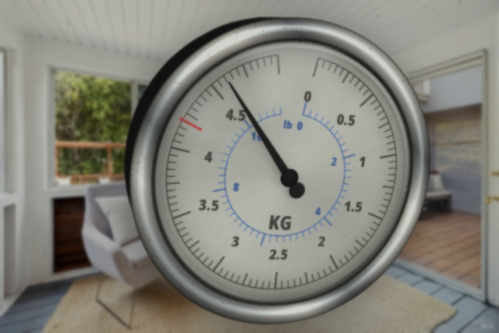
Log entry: 4.6 kg
